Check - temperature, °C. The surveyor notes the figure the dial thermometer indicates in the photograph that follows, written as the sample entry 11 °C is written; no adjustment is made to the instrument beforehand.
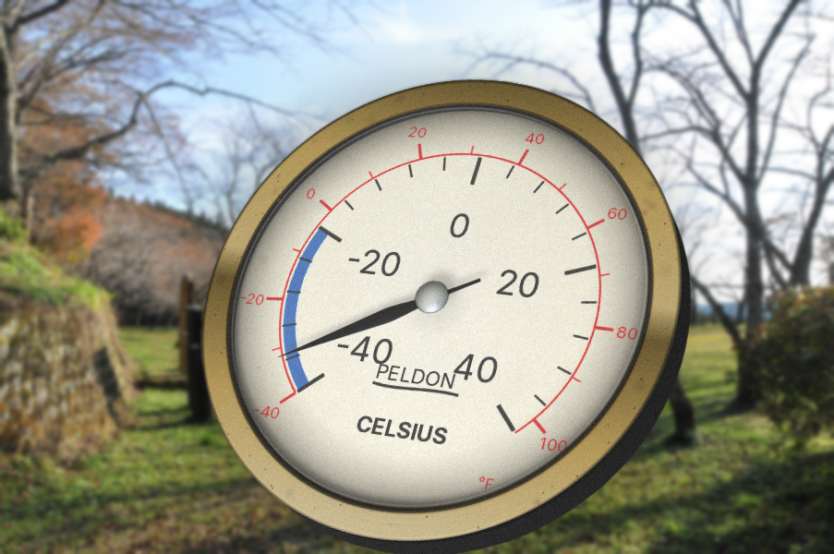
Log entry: -36 °C
